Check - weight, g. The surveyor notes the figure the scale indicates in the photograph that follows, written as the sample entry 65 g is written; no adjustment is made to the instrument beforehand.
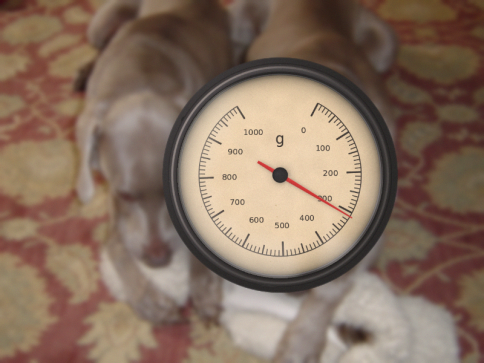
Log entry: 310 g
